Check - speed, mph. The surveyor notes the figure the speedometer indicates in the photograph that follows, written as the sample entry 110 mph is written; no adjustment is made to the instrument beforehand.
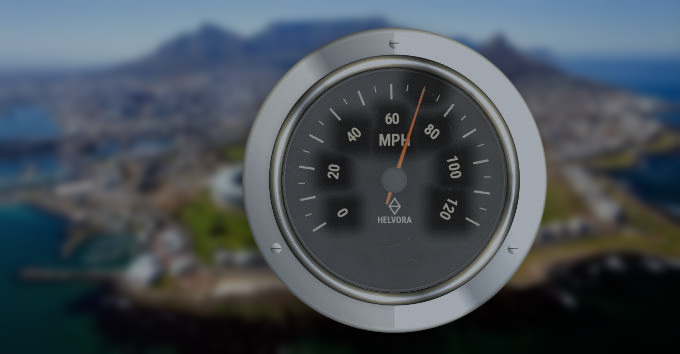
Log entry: 70 mph
